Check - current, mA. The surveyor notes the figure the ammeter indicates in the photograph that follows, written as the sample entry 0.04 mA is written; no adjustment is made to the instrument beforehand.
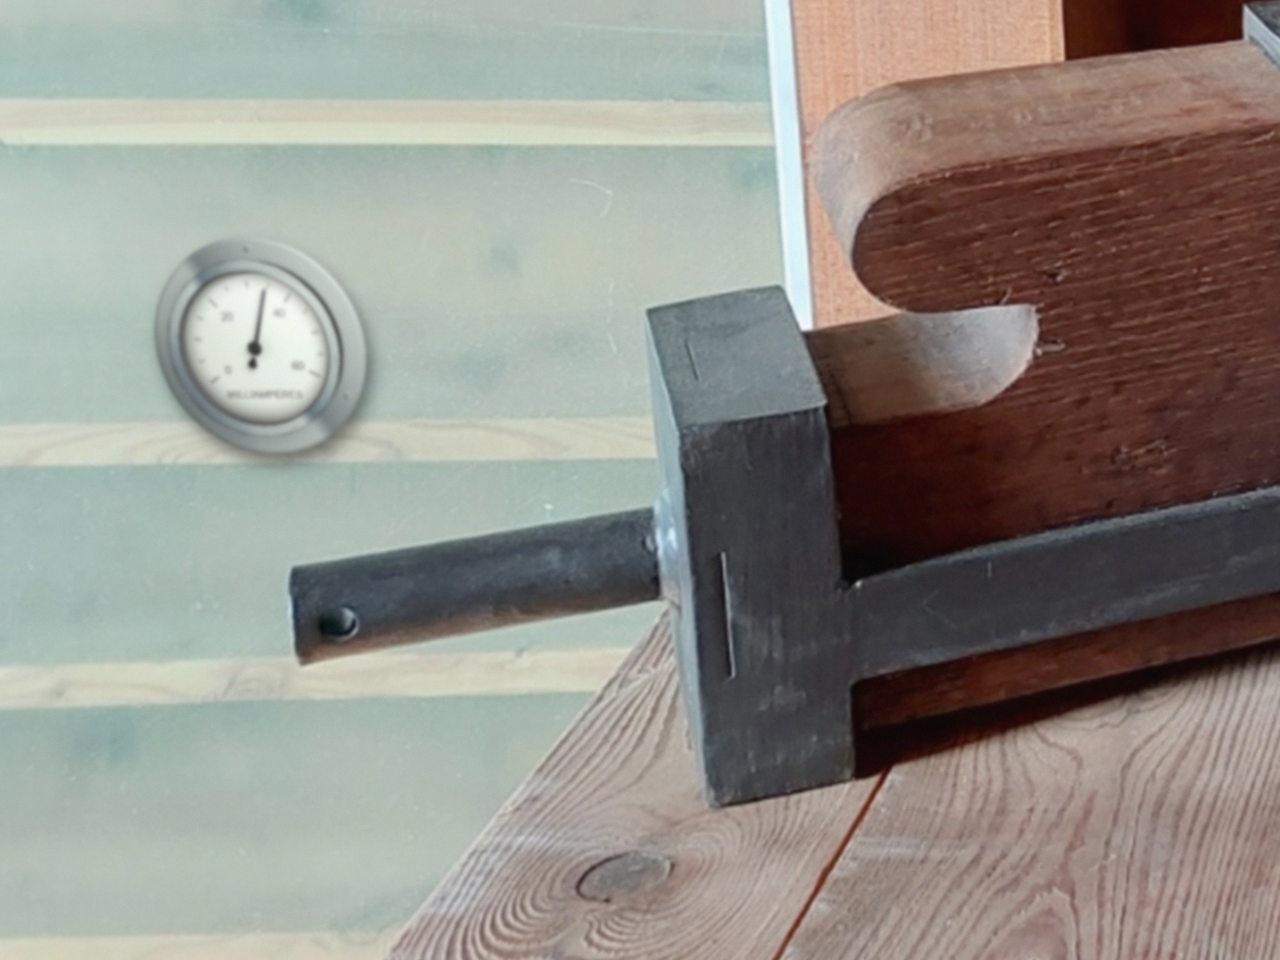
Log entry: 35 mA
